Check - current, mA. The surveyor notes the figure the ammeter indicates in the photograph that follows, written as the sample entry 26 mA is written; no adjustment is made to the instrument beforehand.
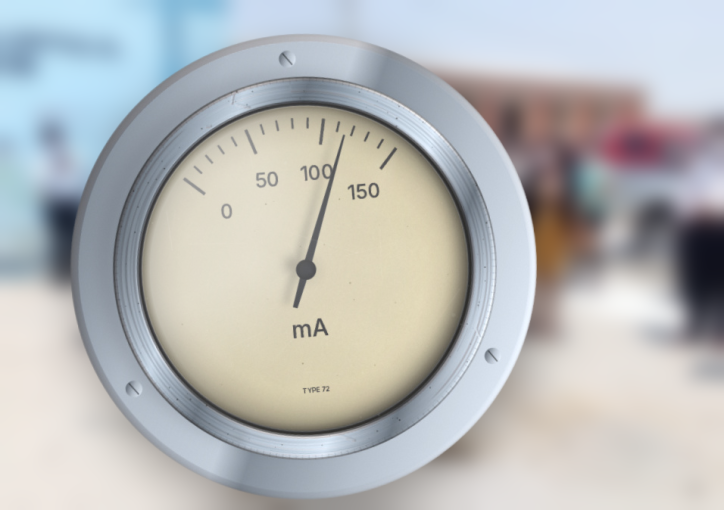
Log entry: 115 mA
